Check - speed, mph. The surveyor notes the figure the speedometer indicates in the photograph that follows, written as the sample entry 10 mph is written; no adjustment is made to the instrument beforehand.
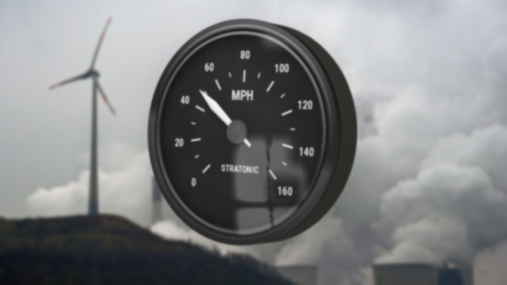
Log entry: 50 mph
